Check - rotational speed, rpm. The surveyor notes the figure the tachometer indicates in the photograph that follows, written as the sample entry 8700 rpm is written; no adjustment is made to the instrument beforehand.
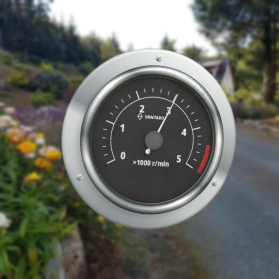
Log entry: 3000 rpm
